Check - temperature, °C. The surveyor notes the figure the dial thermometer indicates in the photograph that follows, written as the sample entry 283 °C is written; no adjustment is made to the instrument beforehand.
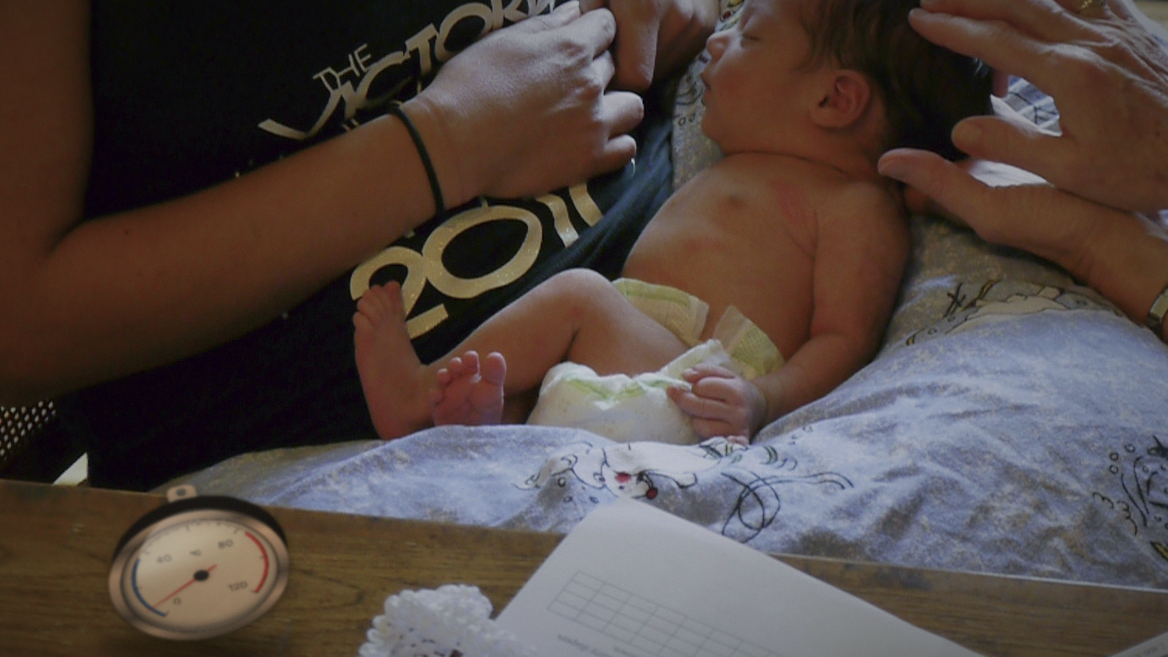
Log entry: 8 °C
